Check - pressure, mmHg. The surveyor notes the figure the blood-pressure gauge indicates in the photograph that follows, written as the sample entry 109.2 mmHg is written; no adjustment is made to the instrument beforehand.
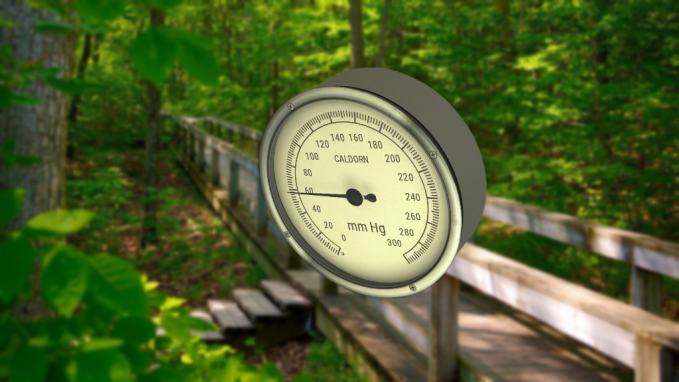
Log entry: 60 mmHg
